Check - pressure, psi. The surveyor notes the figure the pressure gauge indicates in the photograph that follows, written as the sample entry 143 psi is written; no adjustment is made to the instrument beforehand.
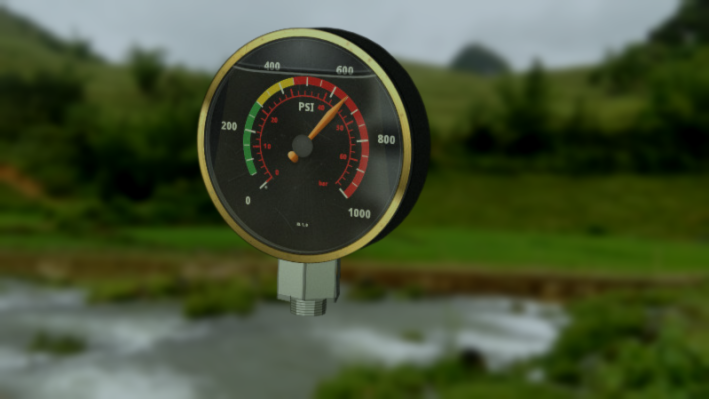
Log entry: 650 psi
